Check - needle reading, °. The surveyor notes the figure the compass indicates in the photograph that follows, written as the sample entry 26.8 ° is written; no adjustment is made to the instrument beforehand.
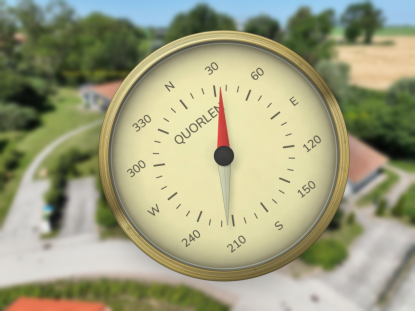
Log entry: 35 °
